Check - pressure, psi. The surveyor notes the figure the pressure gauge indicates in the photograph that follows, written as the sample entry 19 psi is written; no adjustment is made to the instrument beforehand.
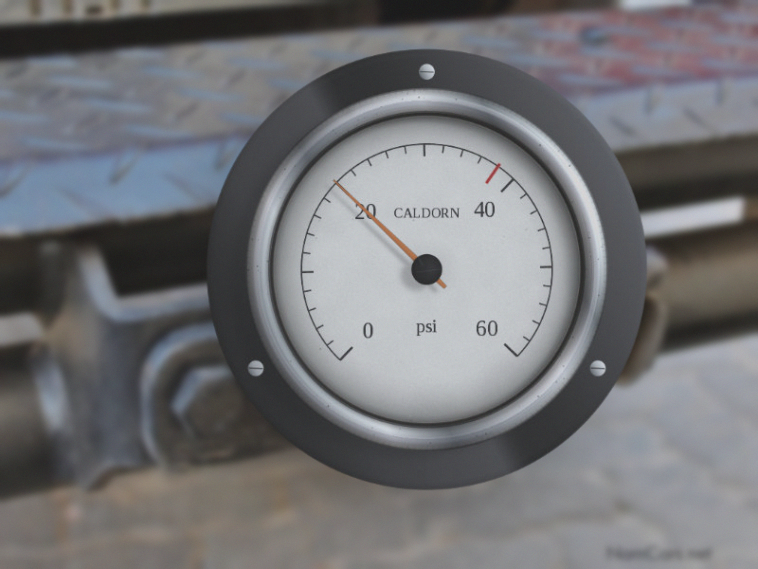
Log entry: 20 psi
